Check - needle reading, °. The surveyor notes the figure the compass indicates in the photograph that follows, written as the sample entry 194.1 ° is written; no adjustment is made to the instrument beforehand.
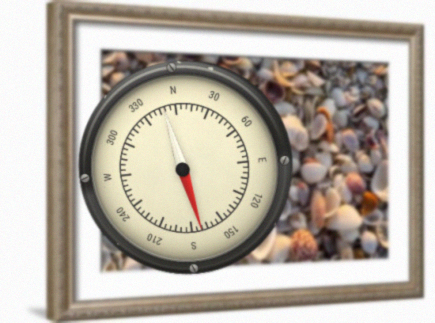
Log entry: 170 °
